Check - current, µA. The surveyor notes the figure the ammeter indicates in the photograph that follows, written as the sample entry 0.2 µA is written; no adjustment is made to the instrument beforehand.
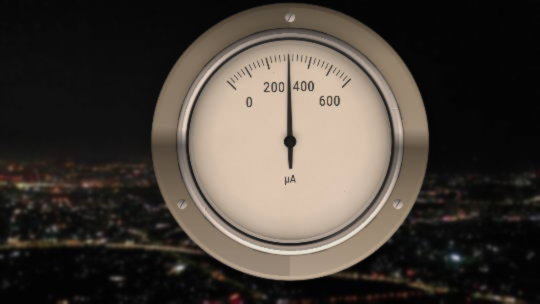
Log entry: 300 µA
